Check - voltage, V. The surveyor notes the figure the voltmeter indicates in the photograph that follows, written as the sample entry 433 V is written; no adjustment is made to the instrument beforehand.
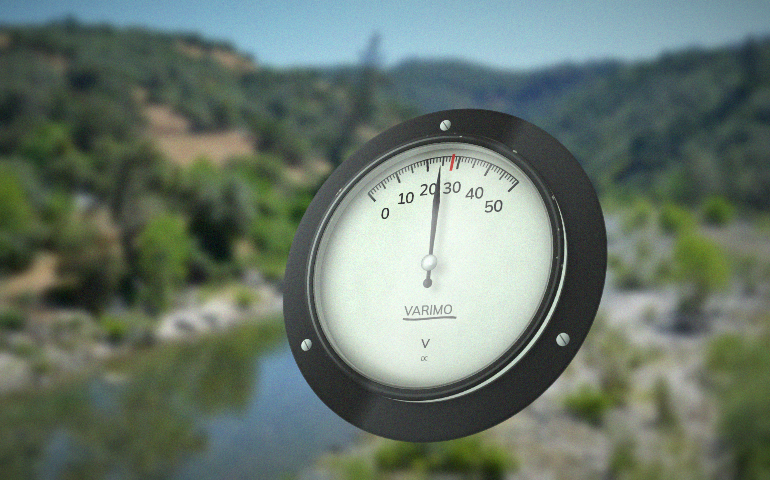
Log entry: 25 V
